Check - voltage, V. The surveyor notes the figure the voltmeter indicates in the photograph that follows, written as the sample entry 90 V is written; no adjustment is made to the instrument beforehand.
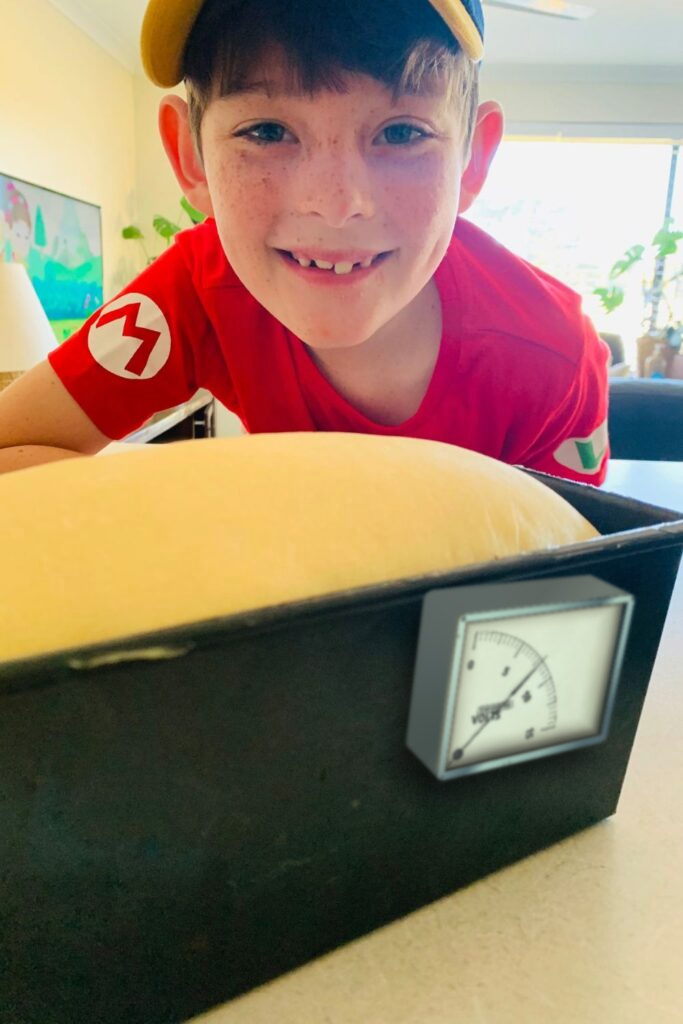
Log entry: 7.5 V
